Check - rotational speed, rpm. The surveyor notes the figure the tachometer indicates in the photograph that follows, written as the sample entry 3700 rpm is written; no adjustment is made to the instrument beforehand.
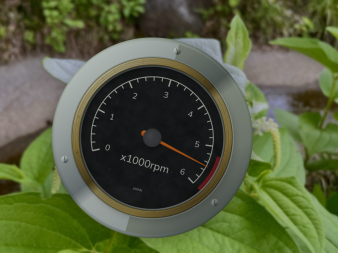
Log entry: 5500 rpm
